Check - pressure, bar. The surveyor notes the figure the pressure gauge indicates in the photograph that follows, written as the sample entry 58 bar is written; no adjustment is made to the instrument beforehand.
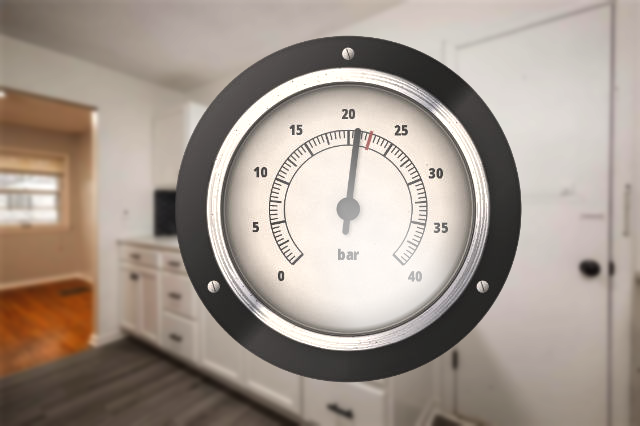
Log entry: 21 bar
